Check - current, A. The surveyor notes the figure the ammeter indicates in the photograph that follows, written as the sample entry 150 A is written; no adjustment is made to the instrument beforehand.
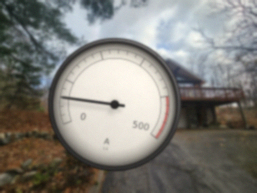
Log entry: 60 A
